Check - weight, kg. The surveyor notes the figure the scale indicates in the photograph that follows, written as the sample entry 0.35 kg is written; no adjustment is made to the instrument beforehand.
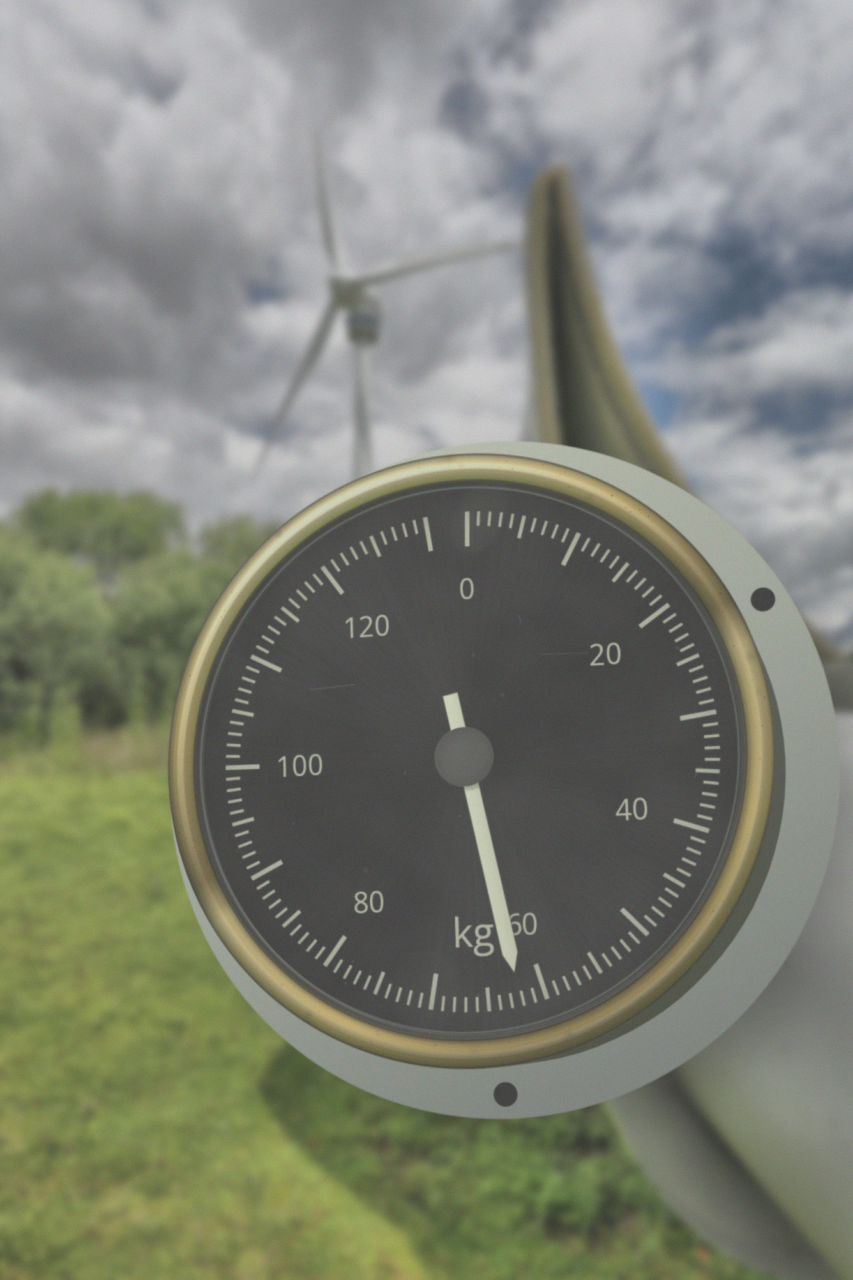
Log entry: 62 kg
